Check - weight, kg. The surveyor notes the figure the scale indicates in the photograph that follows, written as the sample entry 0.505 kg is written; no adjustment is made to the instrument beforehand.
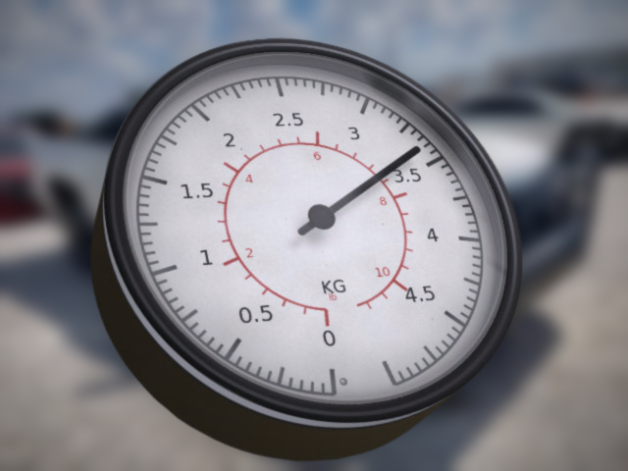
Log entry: 3.4 kg
